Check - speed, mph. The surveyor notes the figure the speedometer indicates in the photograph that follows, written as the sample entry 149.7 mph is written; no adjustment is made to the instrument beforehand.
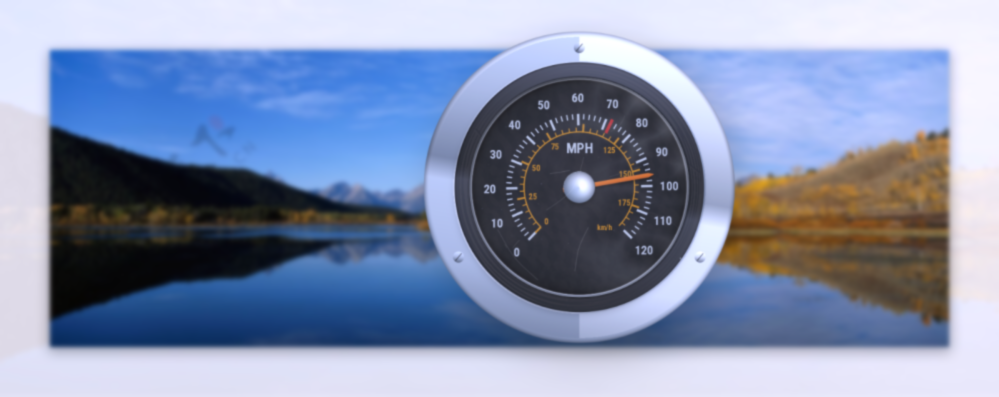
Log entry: 96 mph
